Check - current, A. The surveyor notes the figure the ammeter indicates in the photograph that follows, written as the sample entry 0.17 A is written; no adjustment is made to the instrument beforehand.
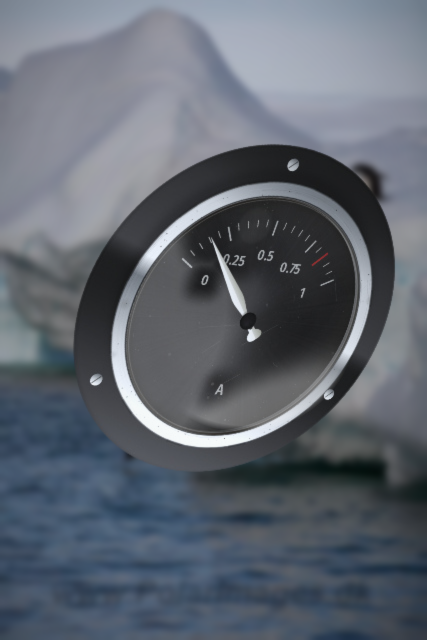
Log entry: 0.15 A
